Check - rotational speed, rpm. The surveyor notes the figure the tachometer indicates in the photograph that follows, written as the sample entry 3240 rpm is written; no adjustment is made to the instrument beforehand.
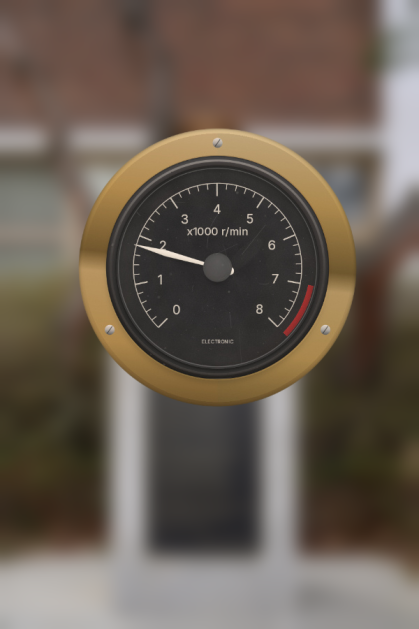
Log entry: 1800 rpm
